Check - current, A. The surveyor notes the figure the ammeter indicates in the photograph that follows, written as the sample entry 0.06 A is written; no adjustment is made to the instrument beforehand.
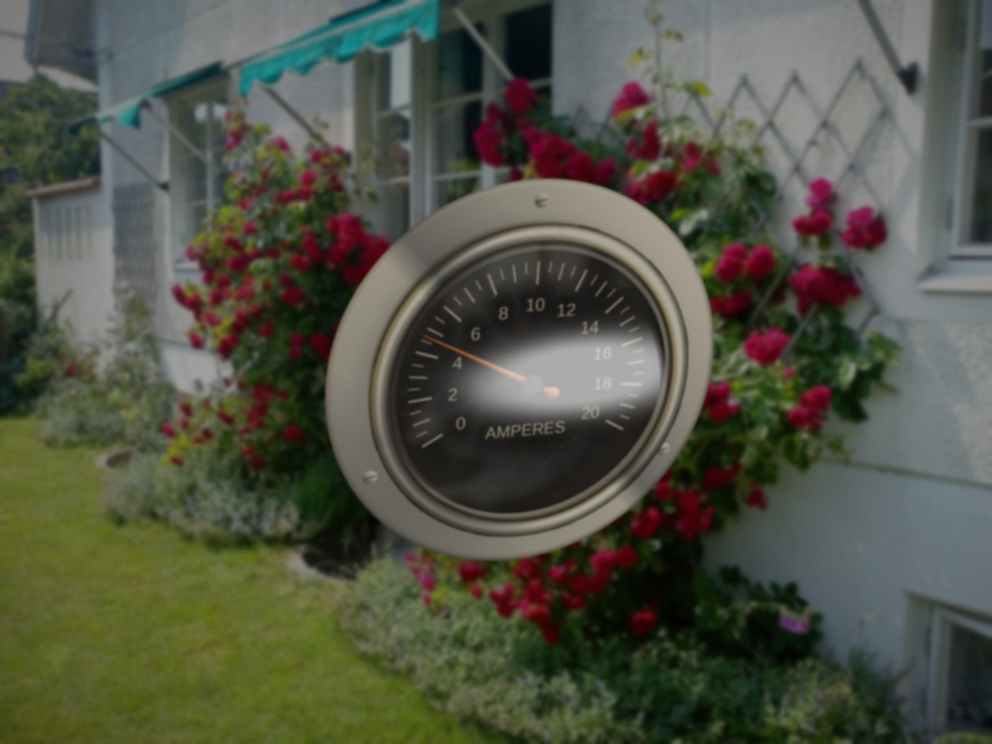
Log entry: 4.75 A
